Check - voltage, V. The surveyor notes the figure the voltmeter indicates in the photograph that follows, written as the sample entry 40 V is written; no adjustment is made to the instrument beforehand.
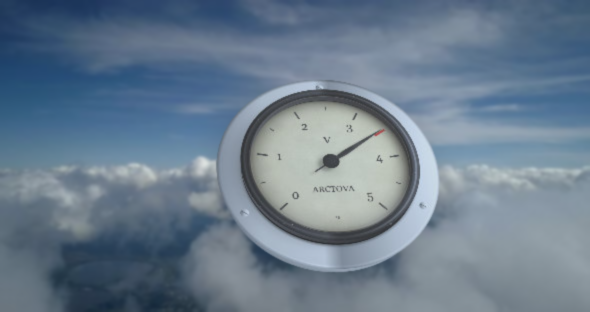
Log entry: 3.5 V
